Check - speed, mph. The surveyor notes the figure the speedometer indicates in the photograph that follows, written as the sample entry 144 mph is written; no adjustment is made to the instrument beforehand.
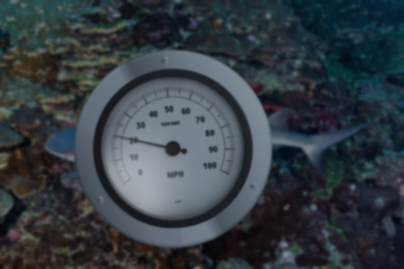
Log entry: 20 mph
